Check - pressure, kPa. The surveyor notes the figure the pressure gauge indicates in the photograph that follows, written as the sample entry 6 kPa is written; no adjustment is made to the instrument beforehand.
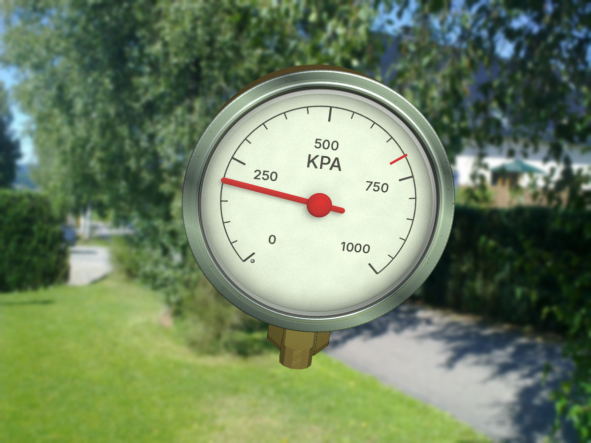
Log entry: 200 kPa
